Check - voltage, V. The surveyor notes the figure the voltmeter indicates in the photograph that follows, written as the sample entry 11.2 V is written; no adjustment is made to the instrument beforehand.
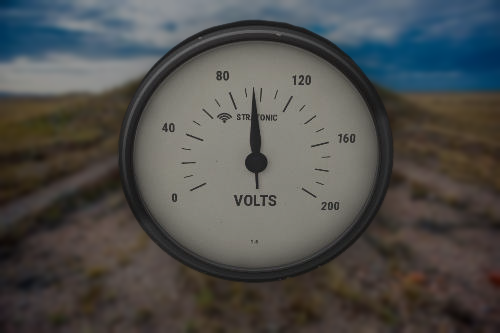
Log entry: 95 V
